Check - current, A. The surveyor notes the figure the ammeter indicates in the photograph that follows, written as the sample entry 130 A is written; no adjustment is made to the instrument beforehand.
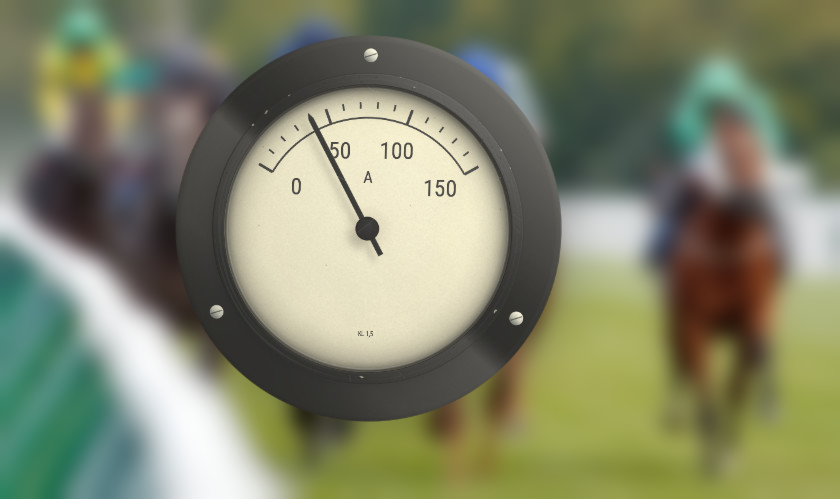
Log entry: 40 A
